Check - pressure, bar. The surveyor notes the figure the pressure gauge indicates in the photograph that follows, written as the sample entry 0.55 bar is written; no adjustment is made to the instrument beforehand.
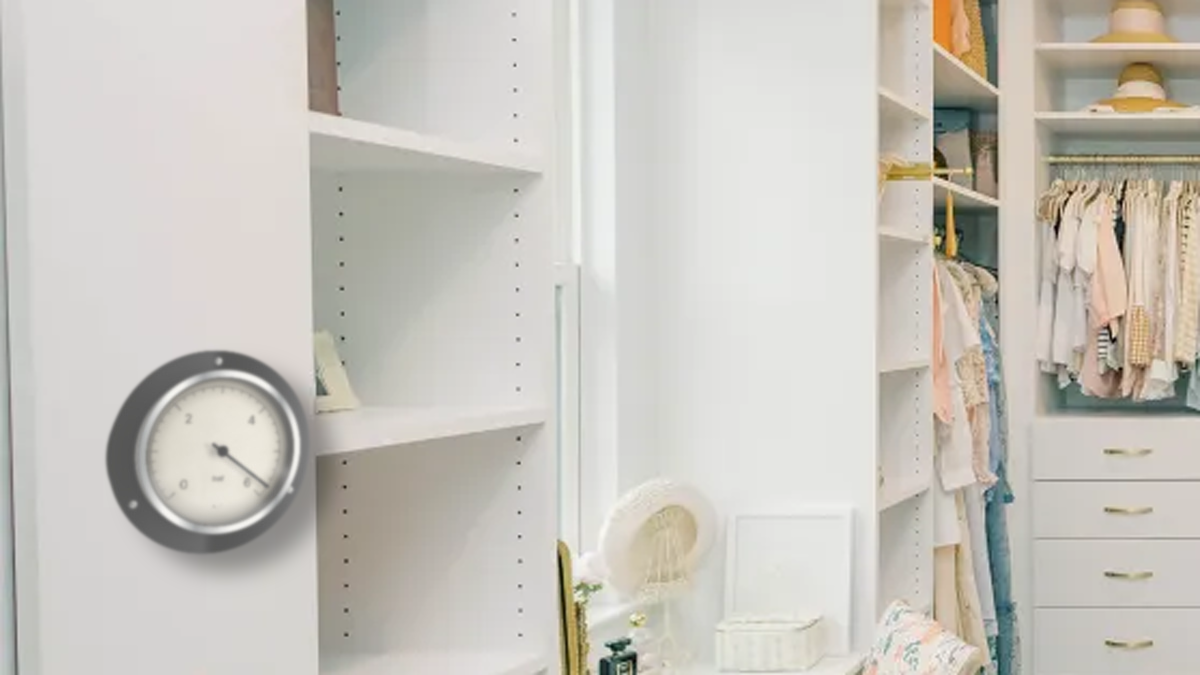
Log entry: 5.8 bar
